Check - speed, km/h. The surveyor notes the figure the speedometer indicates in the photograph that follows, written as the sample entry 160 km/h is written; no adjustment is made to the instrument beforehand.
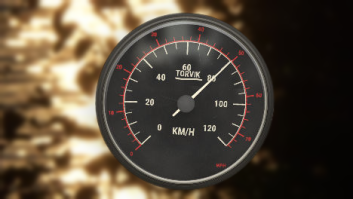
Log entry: 80 km/h
